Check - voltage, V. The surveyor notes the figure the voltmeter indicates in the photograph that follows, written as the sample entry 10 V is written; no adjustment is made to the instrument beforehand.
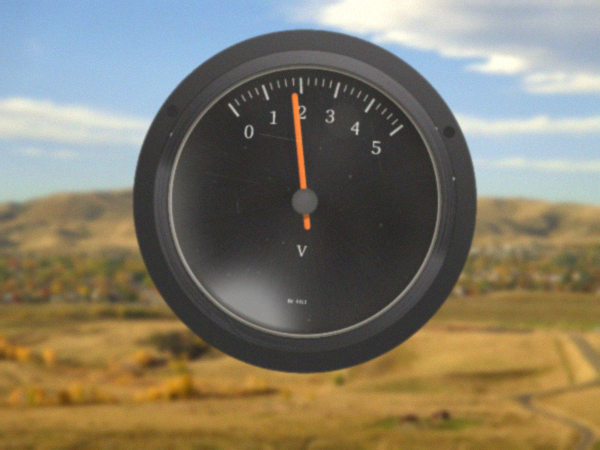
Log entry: 1.8 V
